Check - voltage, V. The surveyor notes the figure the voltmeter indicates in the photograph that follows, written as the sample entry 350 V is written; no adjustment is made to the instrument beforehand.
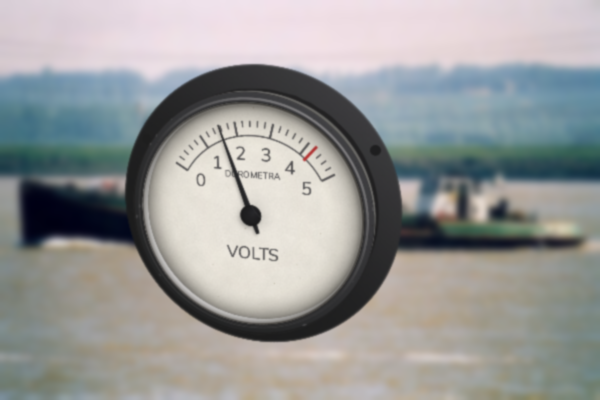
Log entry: 1.6 V
